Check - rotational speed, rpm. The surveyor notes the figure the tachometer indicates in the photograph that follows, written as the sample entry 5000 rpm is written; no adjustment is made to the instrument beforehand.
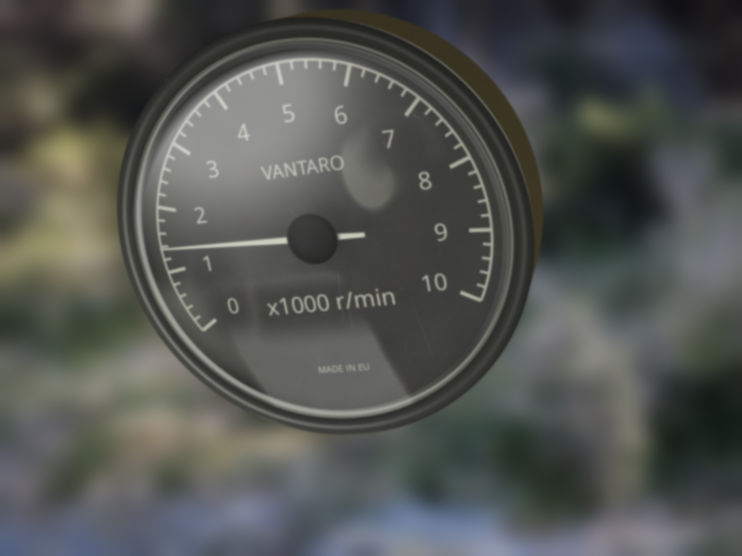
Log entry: 1400 rpm
